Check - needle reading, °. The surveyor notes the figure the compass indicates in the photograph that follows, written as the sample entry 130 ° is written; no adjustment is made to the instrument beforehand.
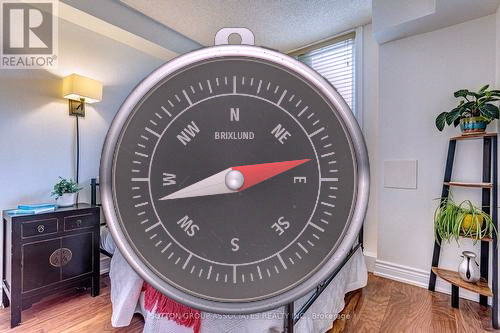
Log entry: 75 °
